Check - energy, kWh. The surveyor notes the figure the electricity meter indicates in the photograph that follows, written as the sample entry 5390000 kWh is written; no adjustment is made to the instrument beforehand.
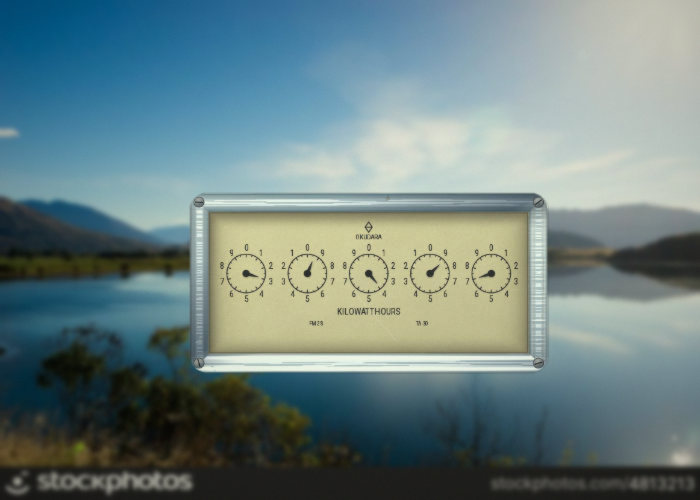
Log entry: 29387 kWh
